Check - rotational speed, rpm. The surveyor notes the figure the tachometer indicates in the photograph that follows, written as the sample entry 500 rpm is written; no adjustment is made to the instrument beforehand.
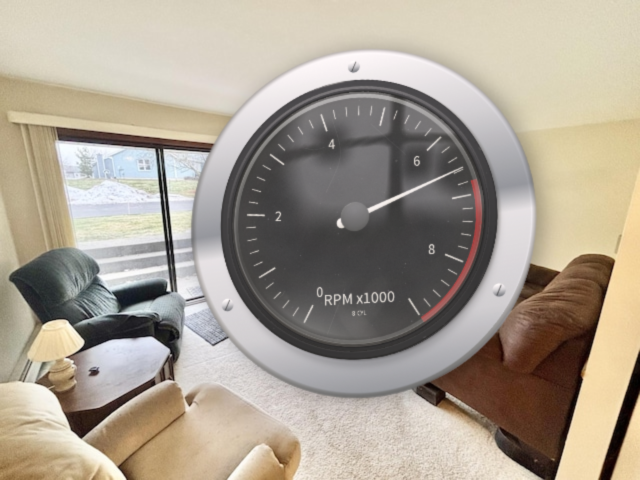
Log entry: 6600 rpm
